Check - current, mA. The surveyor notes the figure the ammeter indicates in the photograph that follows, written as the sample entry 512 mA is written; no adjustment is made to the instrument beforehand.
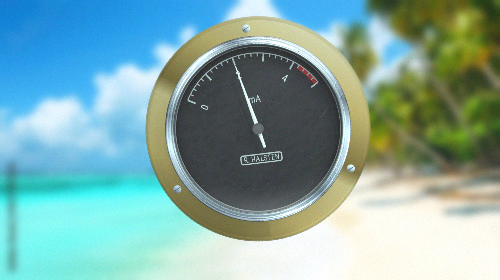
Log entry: 2 mA
